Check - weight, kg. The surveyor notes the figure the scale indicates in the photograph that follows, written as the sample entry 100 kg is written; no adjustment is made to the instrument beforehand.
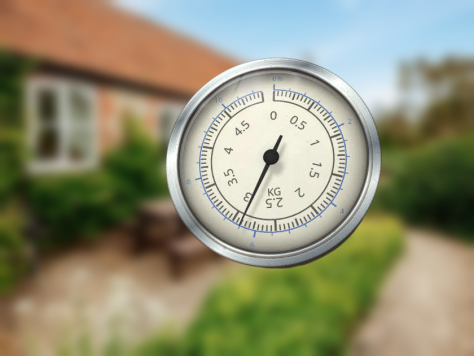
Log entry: 2.9 kg
